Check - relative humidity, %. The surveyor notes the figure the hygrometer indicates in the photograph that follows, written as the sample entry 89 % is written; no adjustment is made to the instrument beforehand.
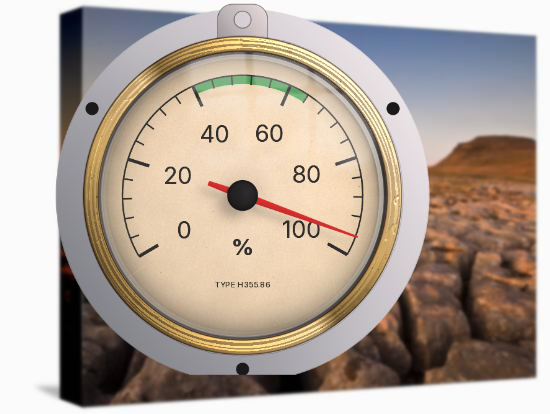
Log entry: 96 %
